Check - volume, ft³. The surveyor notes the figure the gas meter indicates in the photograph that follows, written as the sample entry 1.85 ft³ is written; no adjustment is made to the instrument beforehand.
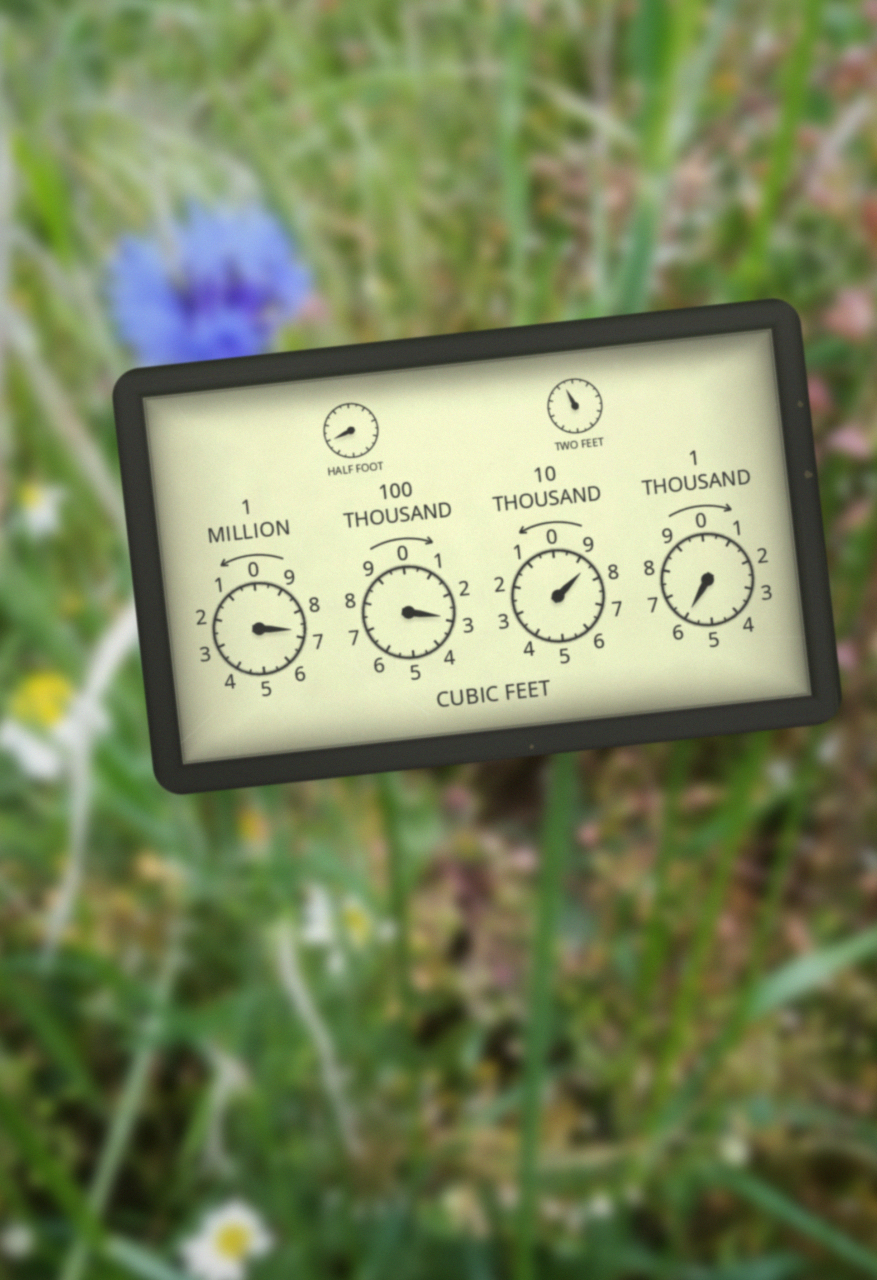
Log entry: 728600 ft³
